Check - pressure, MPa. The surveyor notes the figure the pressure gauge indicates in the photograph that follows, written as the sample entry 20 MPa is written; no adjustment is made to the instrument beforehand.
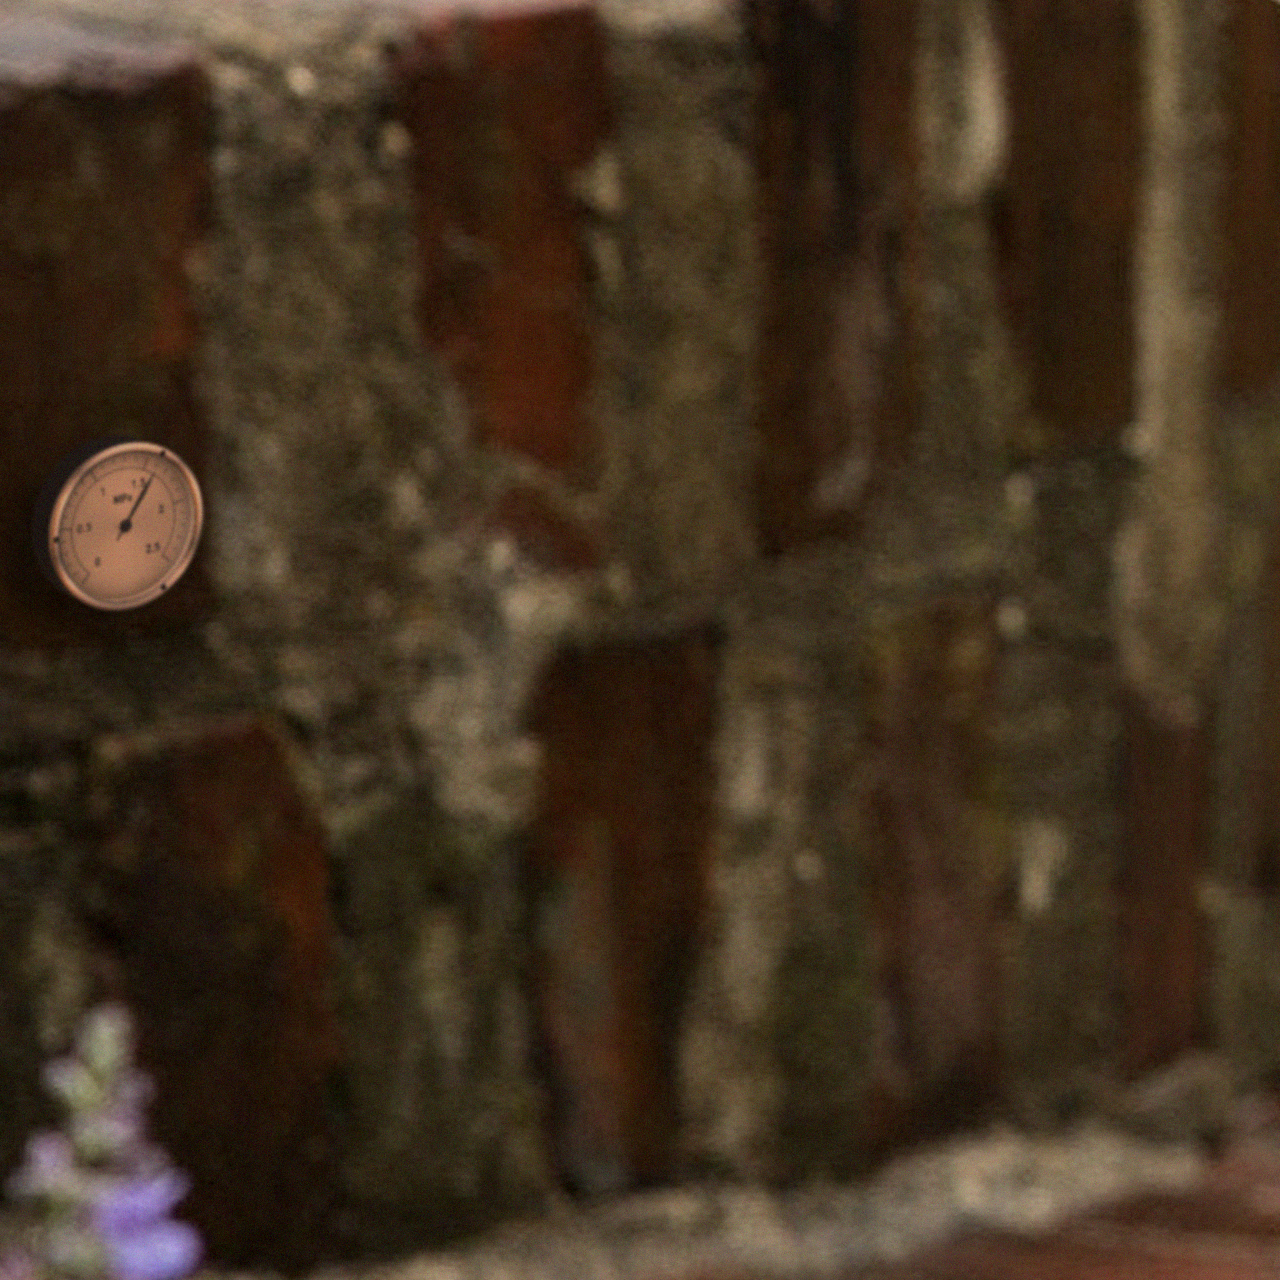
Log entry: 1.6 MPa
